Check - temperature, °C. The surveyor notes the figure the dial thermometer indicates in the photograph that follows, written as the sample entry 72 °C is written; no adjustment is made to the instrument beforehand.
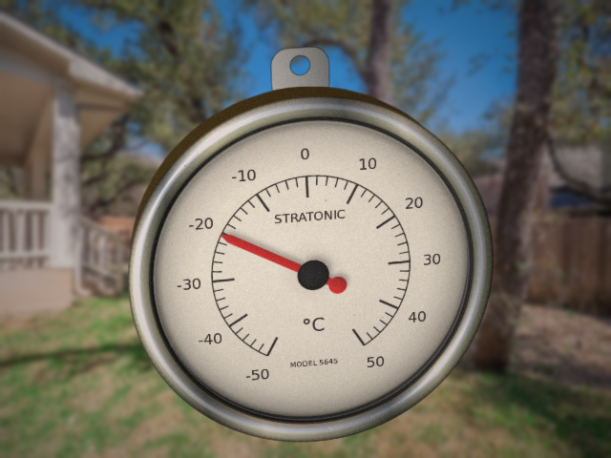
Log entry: -20 °C
